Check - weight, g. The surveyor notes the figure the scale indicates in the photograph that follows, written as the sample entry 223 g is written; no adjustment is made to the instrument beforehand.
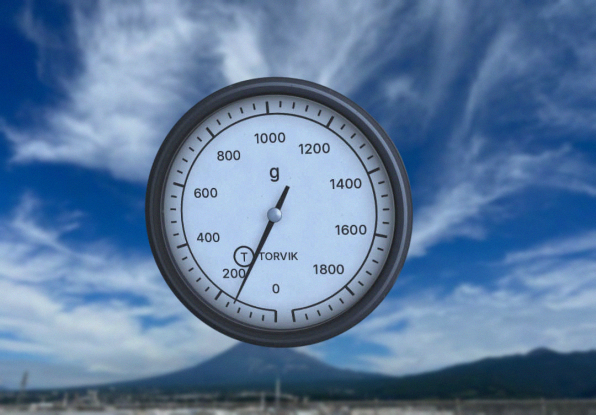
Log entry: 140 g
